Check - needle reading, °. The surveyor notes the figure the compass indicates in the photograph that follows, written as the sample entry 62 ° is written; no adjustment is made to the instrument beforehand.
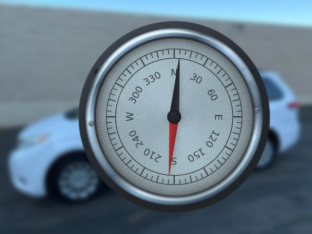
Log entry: 185 °
